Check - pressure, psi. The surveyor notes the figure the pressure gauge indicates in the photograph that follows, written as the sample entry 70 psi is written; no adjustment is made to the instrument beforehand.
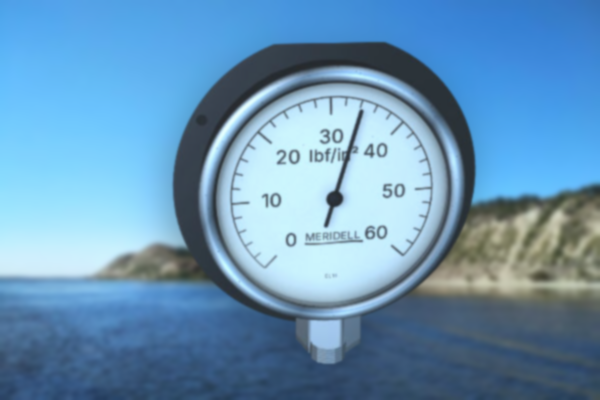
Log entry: 34 psi
